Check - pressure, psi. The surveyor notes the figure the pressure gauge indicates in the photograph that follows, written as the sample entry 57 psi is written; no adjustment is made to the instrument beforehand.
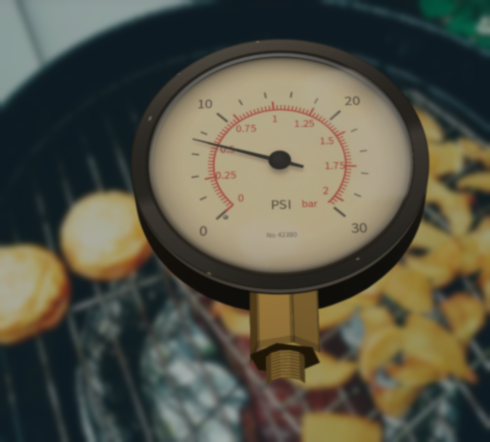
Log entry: 7 psi
